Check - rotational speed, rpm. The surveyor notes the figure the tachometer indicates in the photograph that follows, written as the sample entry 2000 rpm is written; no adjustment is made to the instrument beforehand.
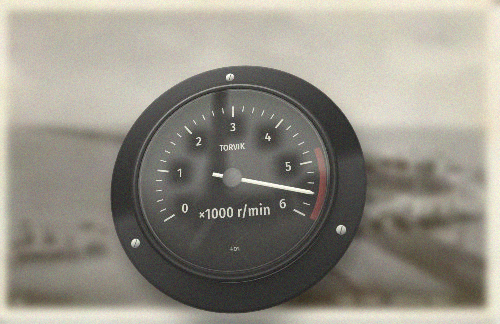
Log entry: 5600 rpm
